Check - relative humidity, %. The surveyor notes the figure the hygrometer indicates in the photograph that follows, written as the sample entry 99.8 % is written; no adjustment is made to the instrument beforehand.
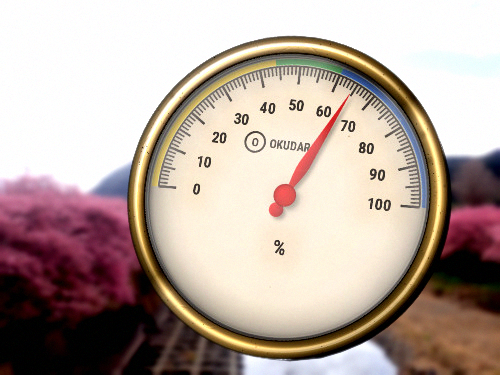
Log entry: 65 %
